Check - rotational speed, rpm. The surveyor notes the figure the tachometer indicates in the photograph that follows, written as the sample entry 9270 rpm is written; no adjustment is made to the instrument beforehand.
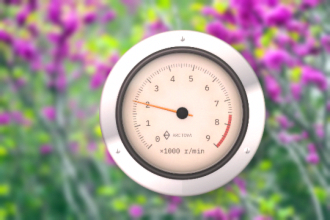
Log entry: 2000 rpm
